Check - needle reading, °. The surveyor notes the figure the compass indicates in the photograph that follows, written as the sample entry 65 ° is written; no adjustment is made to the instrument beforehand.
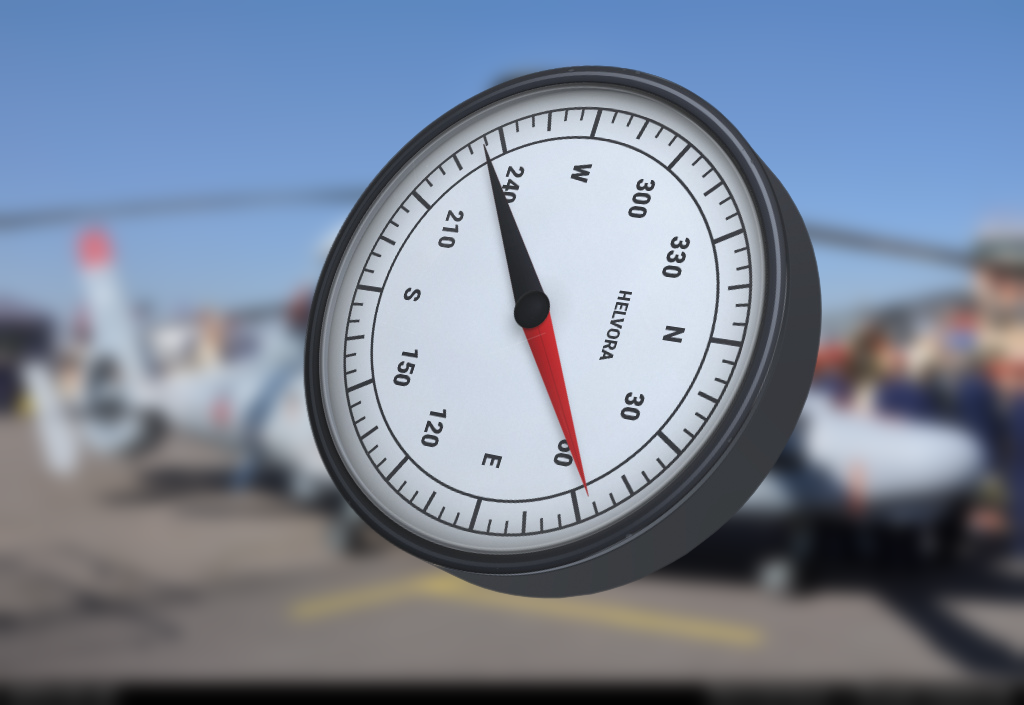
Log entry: 55 °
